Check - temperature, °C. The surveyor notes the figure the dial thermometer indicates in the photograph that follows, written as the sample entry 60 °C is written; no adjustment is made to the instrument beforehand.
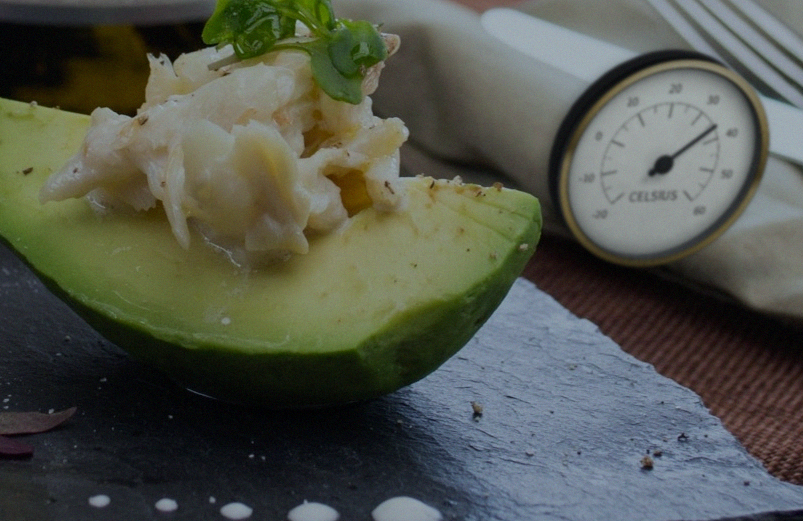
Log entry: 35 °C
